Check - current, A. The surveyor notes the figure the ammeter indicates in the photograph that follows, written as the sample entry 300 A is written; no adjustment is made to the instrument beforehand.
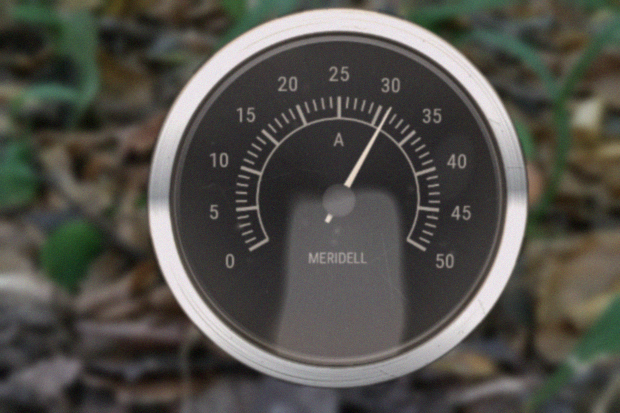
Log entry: 31 A
